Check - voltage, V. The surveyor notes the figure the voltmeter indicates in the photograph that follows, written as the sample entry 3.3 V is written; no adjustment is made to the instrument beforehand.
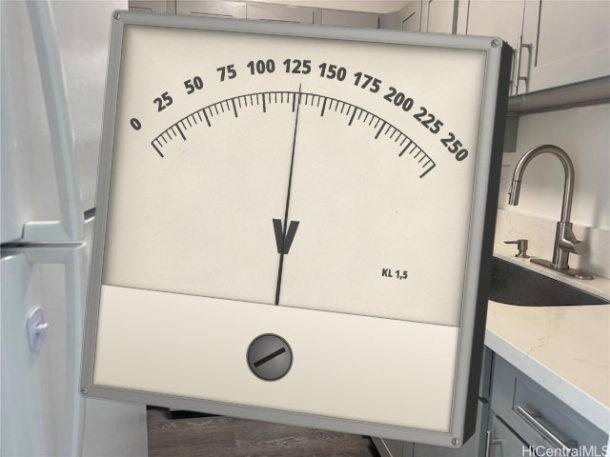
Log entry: 130 V
